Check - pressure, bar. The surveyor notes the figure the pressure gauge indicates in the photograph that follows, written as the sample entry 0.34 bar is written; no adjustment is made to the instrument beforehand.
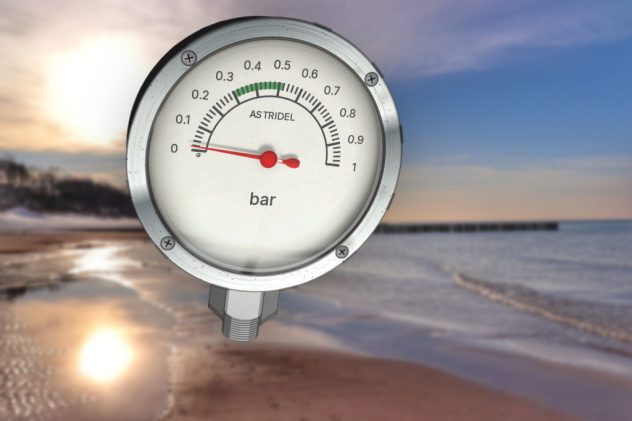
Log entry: 0.02 bar
